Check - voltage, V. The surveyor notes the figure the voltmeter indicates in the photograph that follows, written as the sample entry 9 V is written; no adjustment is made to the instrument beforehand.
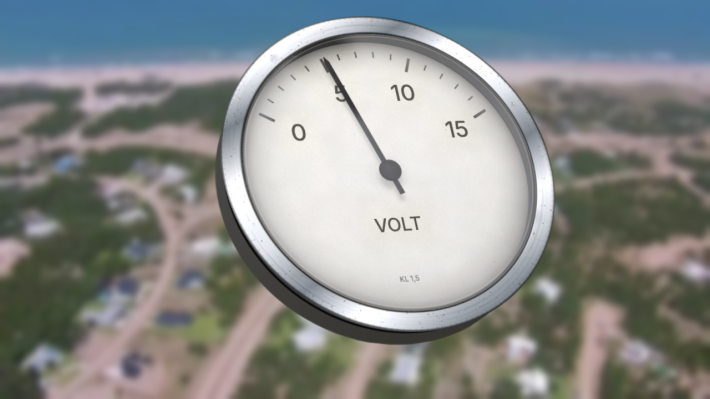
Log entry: 5 V
